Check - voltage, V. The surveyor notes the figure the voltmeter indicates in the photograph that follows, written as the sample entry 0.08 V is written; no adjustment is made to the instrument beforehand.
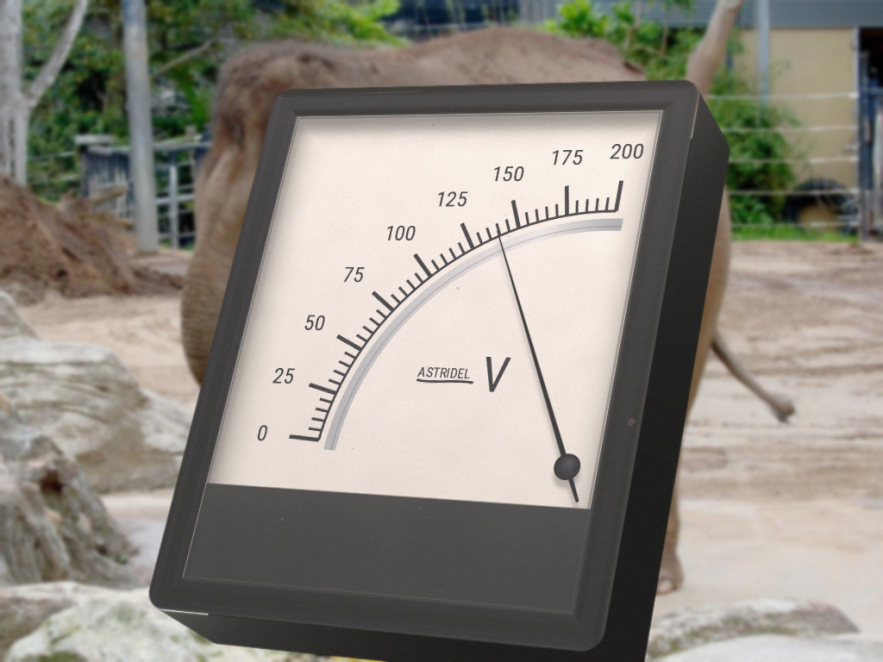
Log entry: 140 V
